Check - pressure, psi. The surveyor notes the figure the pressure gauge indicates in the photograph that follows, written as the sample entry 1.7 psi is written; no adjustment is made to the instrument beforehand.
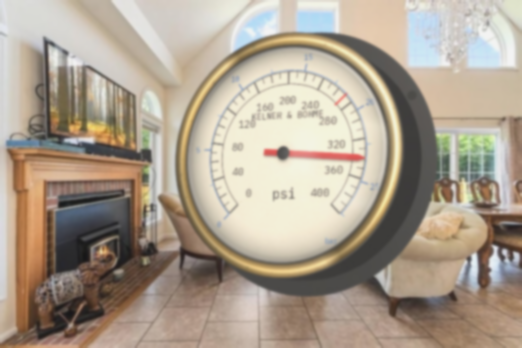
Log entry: 340 psi
